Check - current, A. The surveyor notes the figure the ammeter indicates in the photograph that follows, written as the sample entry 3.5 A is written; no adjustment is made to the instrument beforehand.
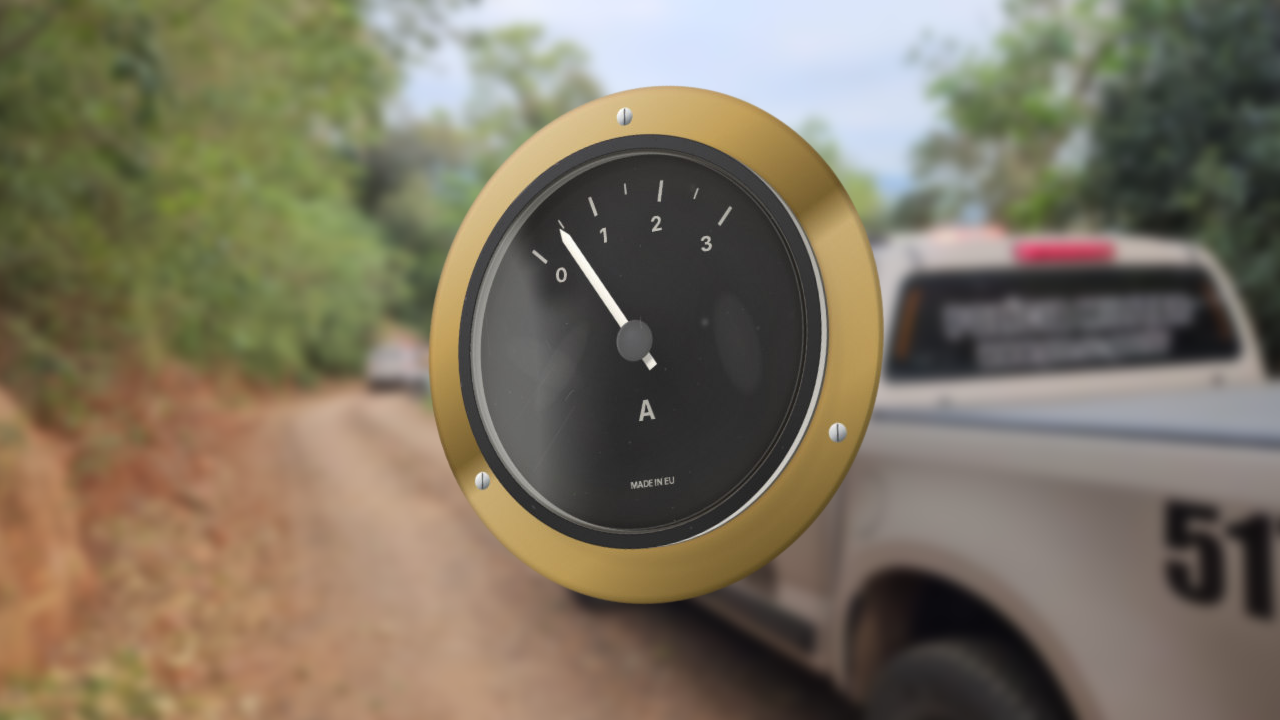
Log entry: 0.5 A
